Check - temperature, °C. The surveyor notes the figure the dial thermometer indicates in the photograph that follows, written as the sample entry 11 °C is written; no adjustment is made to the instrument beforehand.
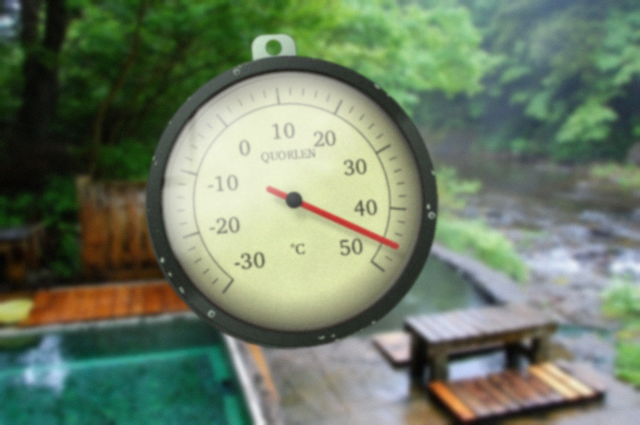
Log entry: 46 °C
